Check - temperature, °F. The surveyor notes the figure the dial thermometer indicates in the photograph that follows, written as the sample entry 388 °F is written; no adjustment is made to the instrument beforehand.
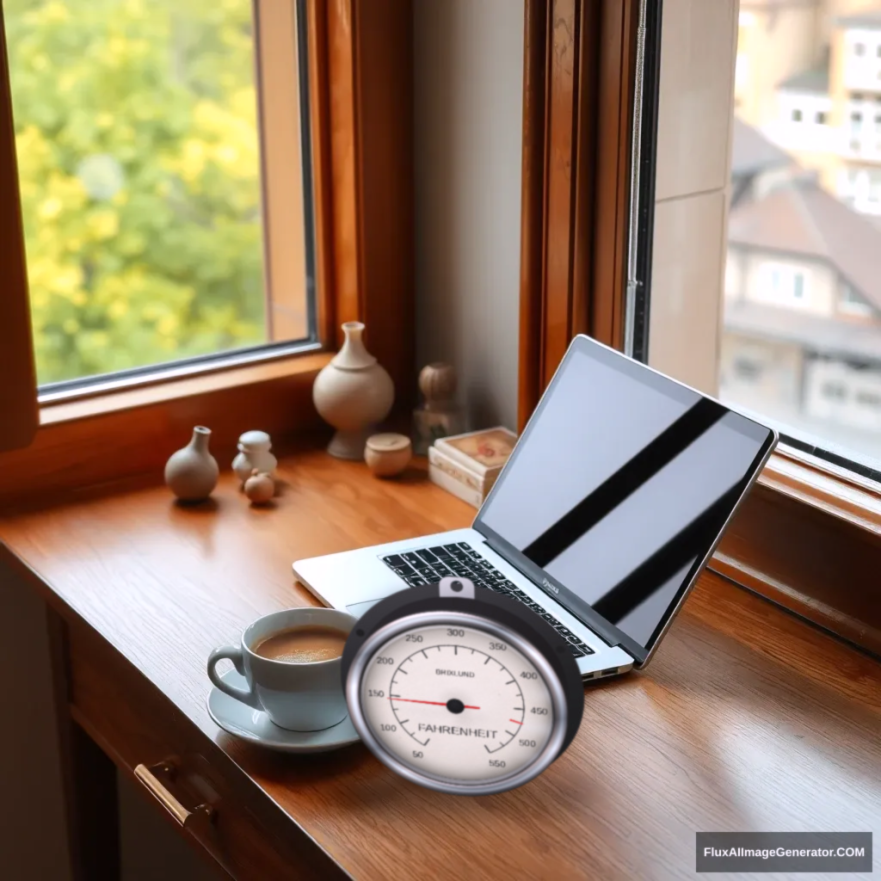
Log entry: 150 °F
